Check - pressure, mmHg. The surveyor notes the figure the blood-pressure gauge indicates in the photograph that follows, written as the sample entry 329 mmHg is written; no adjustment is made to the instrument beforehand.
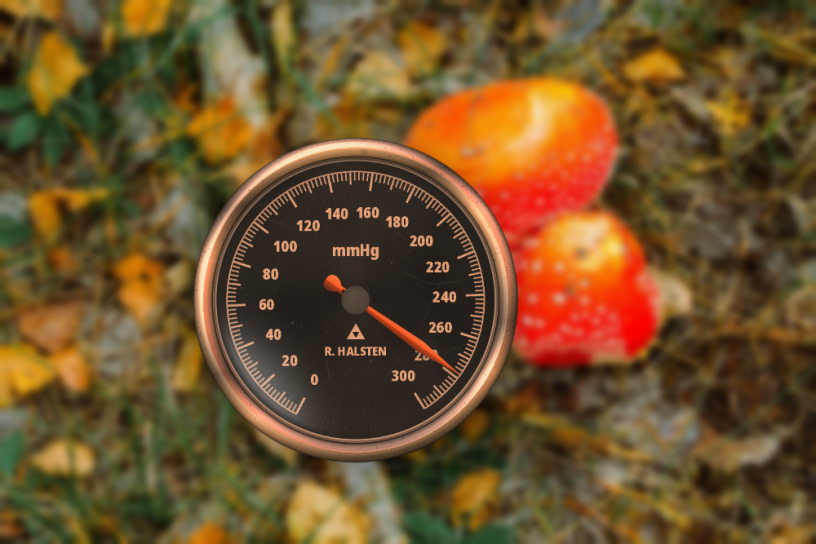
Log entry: 278 mmHg
